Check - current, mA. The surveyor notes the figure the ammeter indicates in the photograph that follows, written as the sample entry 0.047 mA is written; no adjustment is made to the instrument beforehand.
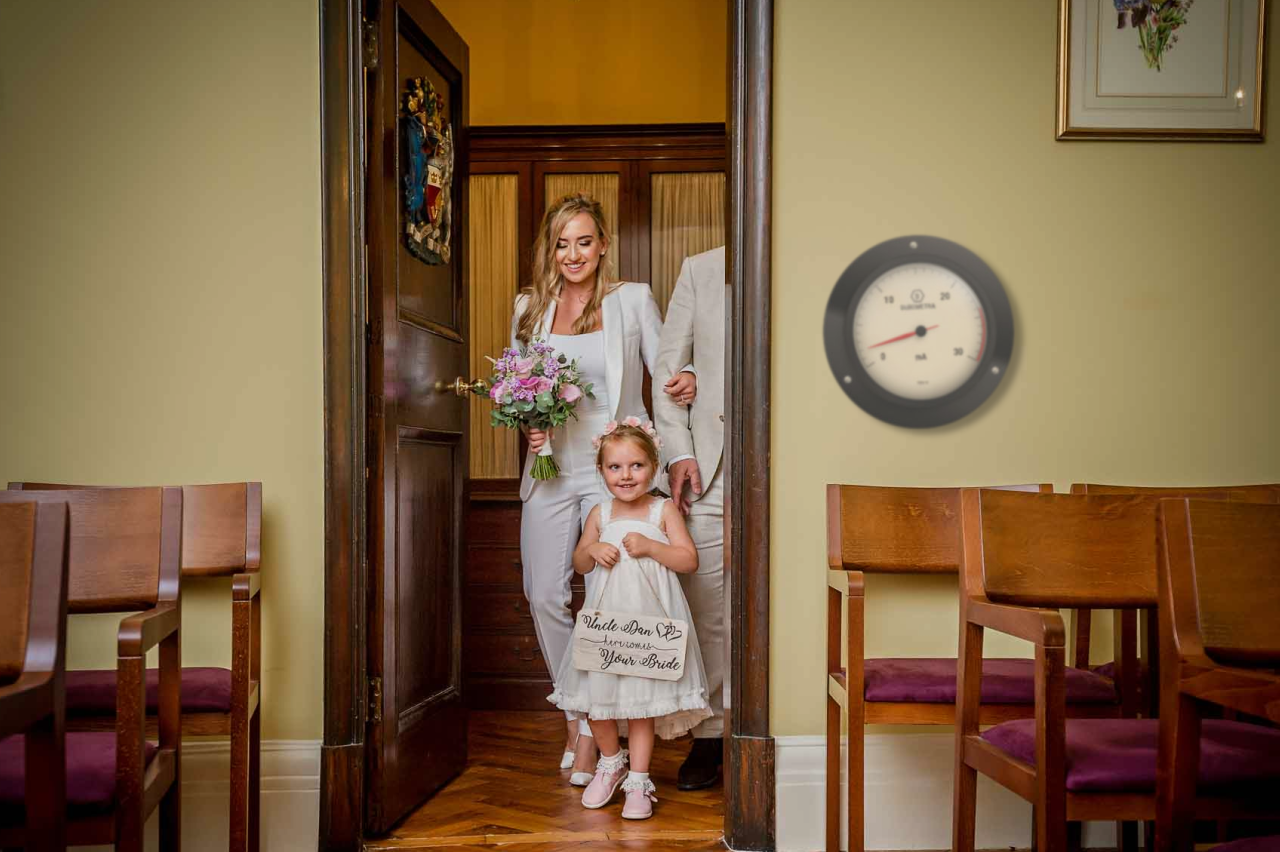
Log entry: 2 mA
